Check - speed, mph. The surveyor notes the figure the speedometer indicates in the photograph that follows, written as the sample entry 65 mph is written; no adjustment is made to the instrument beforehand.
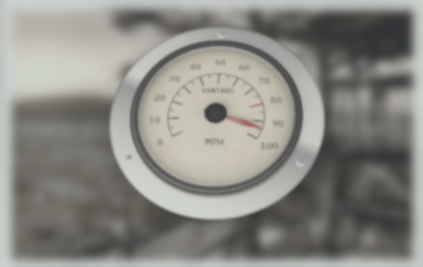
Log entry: 95 mph
